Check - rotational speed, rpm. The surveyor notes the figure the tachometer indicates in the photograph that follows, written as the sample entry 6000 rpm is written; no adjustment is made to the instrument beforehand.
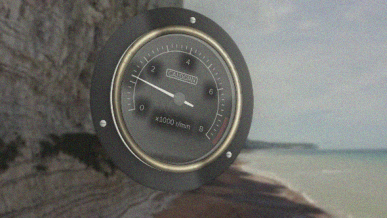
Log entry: 1200 rpm
